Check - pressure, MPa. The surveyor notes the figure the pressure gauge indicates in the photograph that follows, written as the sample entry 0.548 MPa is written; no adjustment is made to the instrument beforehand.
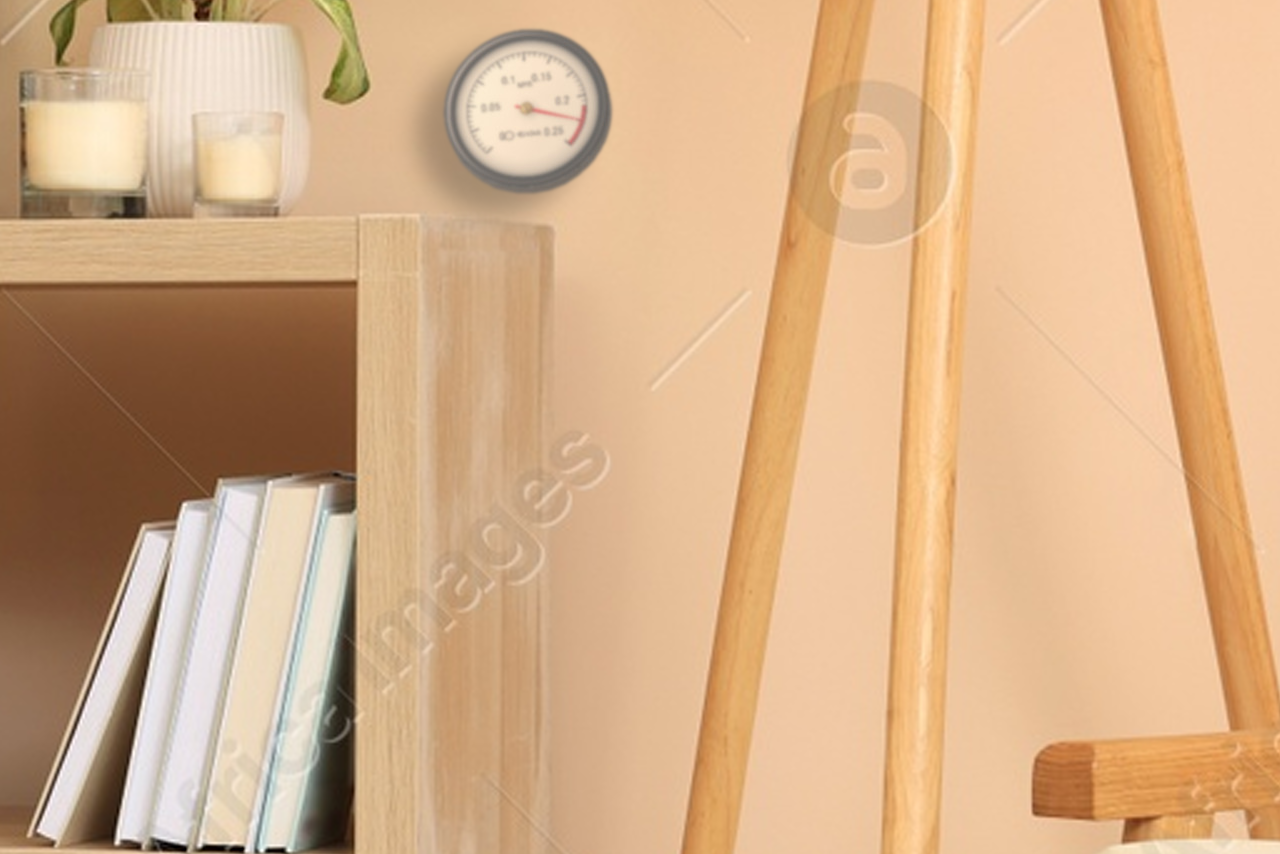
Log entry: 0.225 MPa
